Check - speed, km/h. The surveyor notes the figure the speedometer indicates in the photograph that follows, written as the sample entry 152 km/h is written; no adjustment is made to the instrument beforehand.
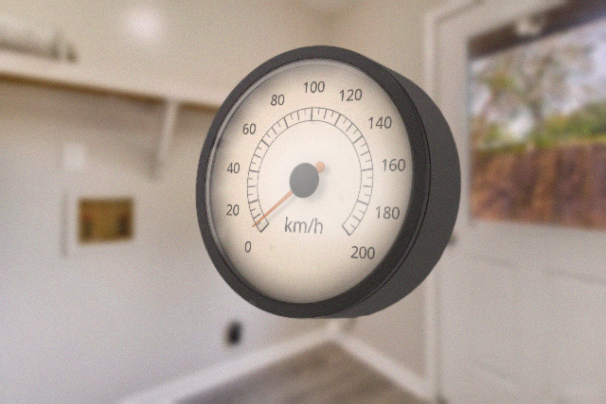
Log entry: 5 km/h
